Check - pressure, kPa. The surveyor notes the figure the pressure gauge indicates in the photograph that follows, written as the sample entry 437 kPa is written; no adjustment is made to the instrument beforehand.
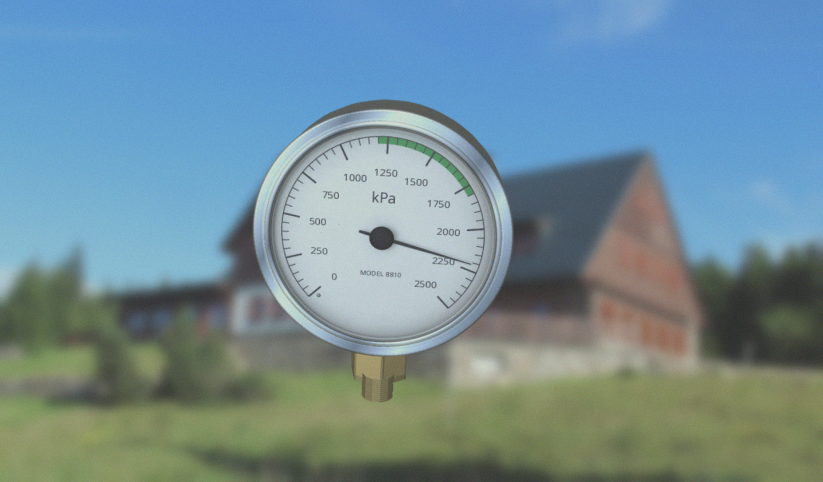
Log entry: 2200 kPa
